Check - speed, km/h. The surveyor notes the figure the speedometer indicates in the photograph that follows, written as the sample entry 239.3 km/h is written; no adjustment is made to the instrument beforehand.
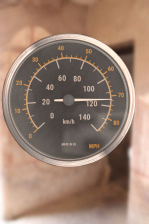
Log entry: 115 km/h
